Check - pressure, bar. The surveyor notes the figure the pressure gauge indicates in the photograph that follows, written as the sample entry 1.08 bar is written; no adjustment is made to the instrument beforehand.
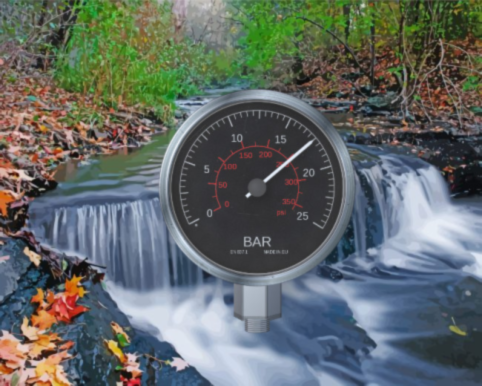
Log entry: 17.5 bar
